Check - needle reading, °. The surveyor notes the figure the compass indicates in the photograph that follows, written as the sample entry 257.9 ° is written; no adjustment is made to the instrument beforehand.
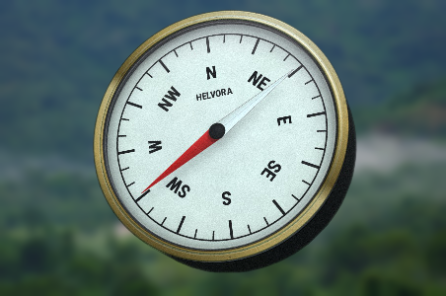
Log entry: 240 °
